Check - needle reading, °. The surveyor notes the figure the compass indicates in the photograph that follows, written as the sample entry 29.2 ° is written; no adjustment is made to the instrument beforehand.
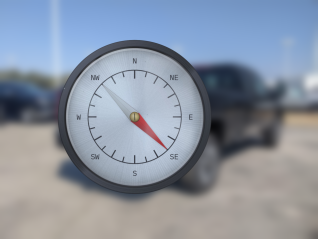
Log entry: 135 °
